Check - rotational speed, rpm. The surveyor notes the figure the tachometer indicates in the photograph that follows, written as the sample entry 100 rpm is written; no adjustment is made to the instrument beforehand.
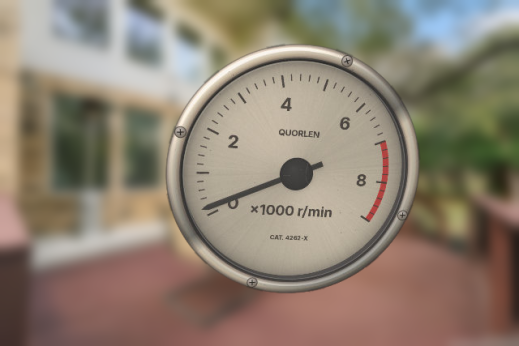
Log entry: 200 rpm
